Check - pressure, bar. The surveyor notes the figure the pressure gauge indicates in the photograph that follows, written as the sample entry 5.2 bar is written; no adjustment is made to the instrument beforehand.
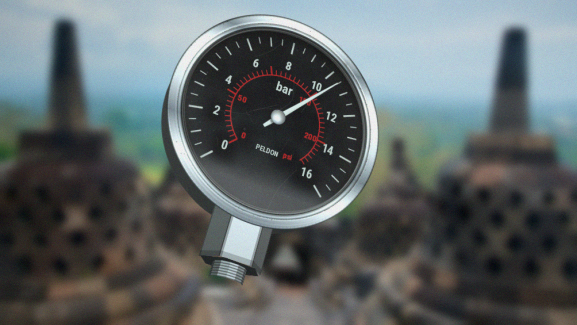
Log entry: 10.5 bar
